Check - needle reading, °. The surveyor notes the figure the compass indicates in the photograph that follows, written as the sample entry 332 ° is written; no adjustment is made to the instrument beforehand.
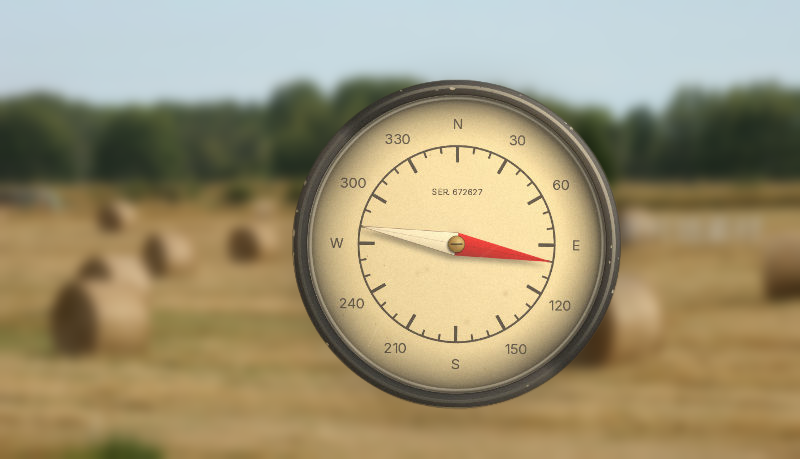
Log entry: 100 °
